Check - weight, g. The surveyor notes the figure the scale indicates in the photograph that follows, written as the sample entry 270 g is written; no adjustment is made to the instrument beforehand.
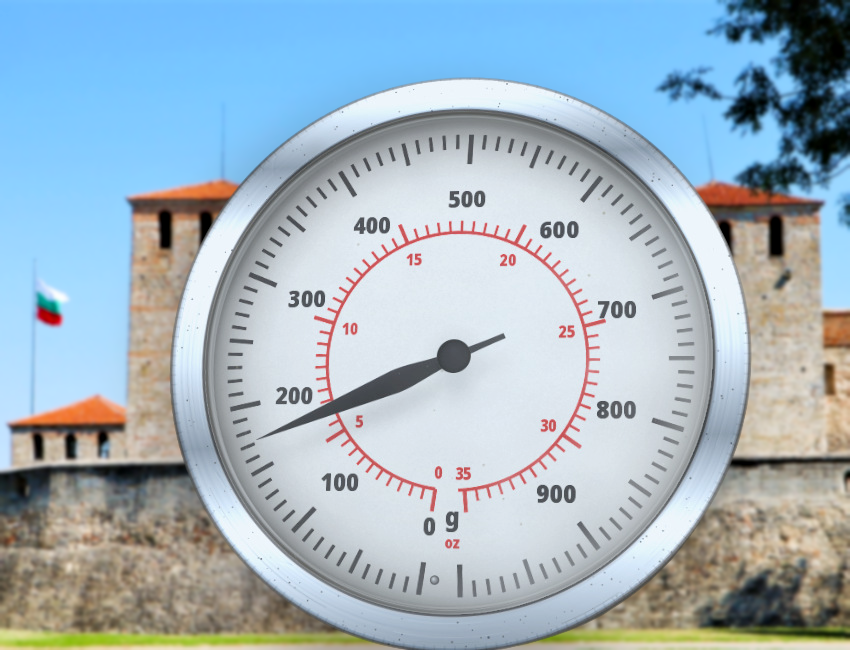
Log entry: 170 g
